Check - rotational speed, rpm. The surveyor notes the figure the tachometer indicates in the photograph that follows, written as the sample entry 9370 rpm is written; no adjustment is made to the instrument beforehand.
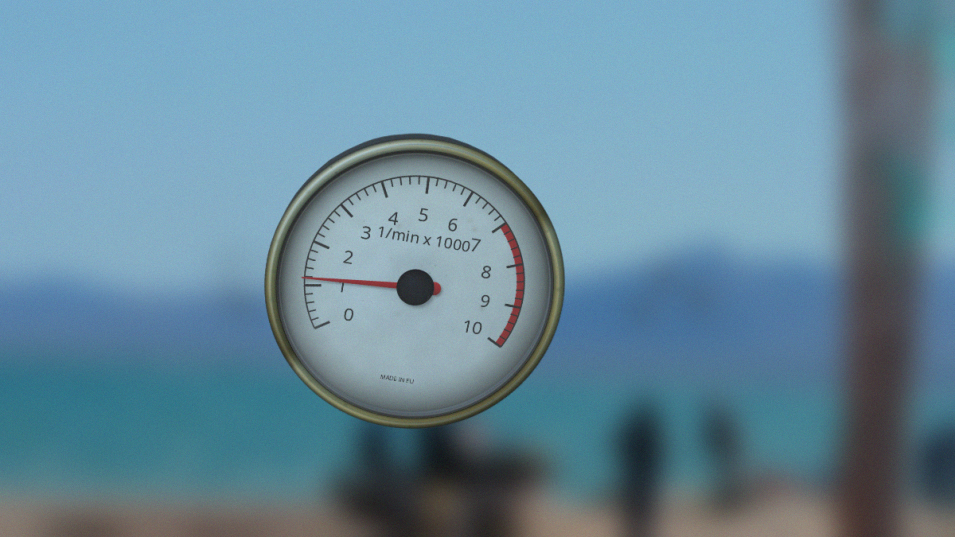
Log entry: 1200 rpm
